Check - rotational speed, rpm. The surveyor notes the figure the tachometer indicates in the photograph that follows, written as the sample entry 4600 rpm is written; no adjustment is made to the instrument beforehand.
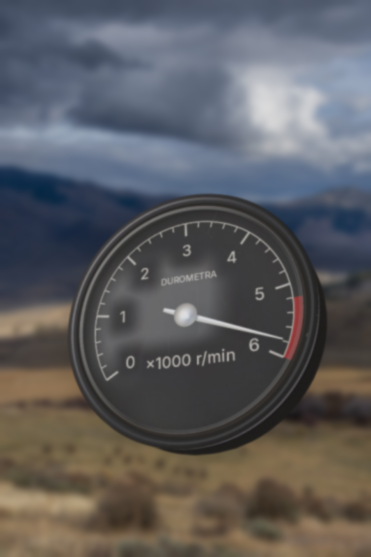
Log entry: 5800 rpm
